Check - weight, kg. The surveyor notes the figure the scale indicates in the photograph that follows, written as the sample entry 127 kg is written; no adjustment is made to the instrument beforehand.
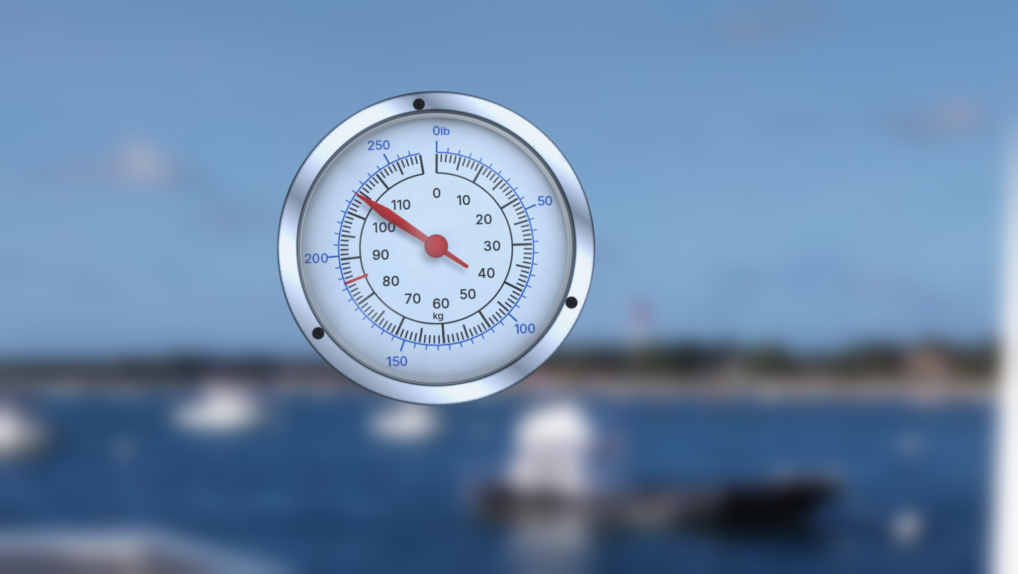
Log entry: 104 kg
